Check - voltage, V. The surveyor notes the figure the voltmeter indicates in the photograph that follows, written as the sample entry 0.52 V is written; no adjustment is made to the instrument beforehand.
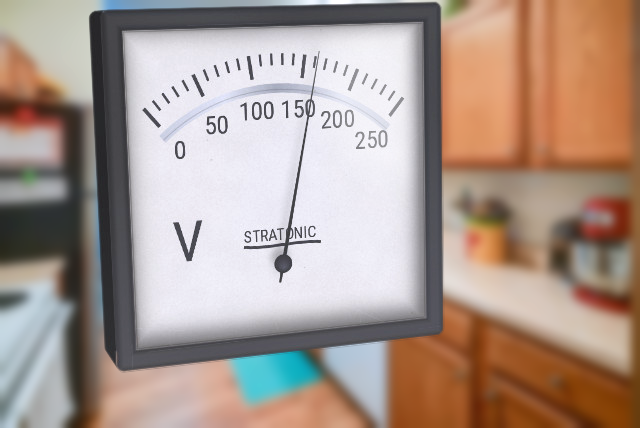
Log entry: 160 V
